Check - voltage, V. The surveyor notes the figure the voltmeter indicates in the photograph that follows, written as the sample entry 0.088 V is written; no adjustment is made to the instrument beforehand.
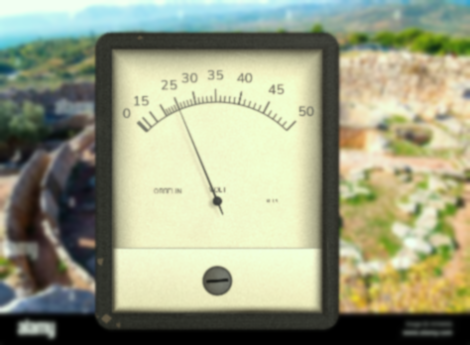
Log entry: 25 V
